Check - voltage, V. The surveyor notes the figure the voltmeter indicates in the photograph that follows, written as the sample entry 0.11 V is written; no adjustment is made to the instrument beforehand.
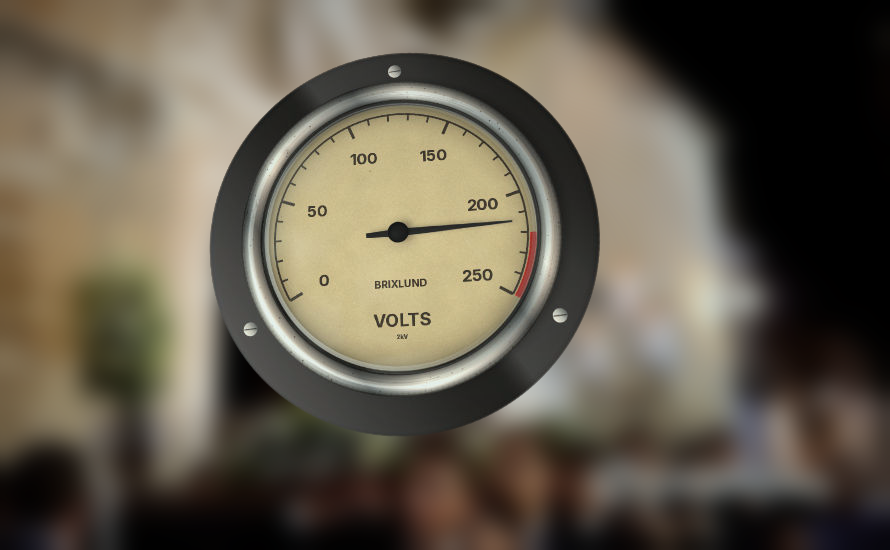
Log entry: 215 V
